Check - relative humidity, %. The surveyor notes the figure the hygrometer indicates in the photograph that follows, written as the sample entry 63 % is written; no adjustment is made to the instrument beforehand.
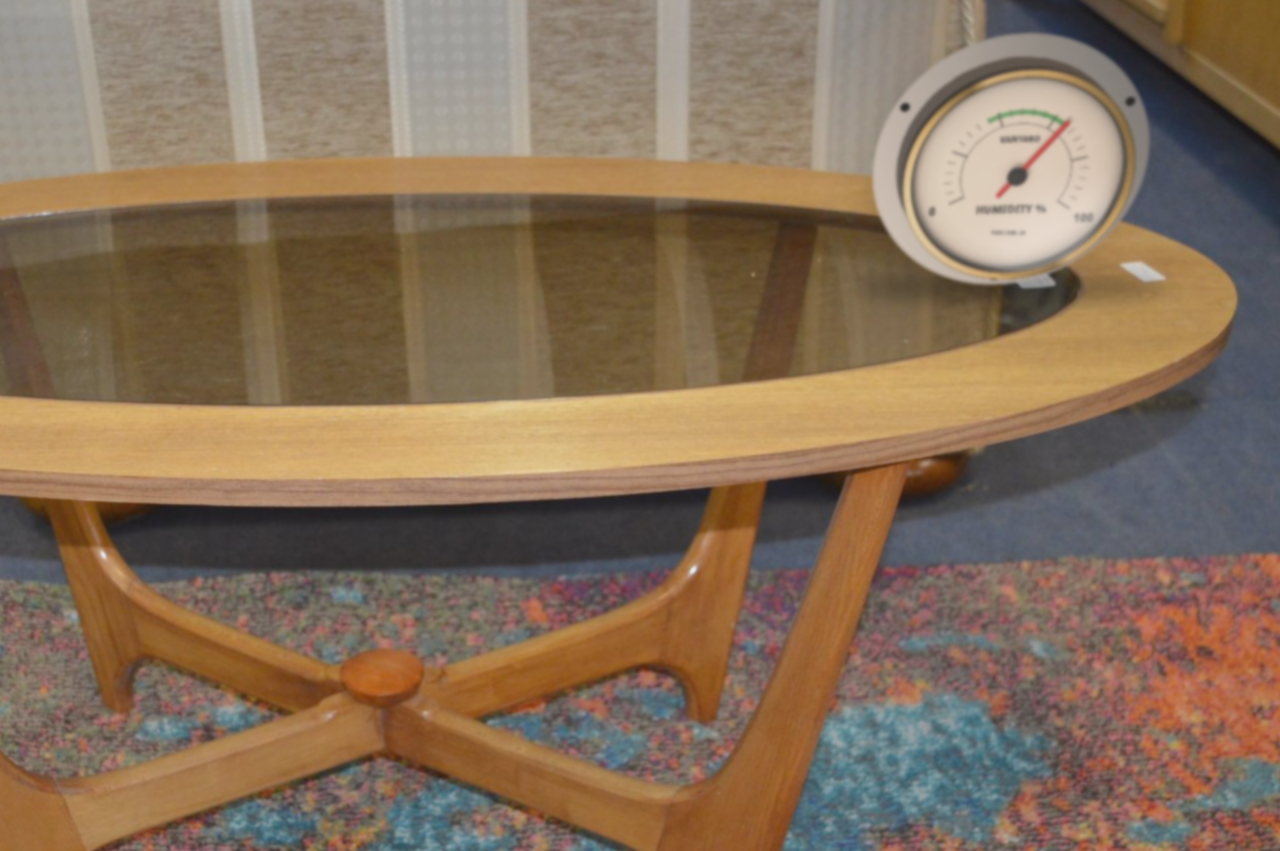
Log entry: 64 %
